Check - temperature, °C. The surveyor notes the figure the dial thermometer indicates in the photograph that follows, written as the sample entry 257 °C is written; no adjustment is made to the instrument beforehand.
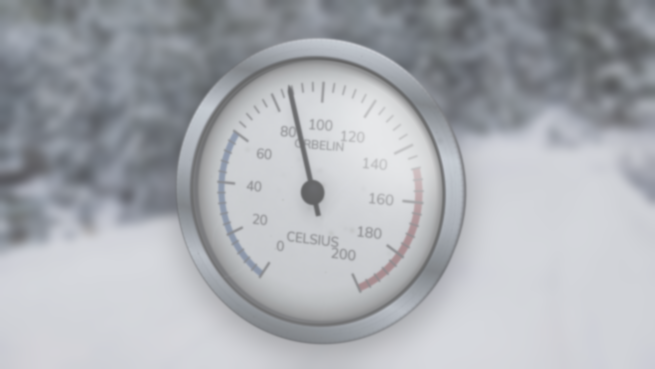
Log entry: 88 °C
